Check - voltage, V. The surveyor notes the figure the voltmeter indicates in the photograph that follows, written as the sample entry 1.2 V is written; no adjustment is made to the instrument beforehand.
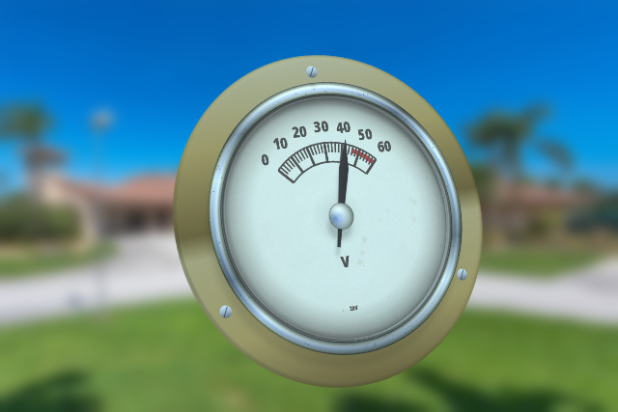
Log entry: 40 V
